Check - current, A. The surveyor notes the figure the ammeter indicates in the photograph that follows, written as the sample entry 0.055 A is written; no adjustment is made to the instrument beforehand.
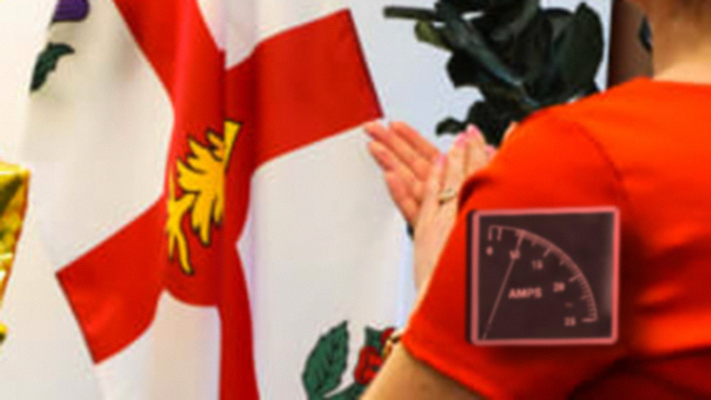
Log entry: 10 A
